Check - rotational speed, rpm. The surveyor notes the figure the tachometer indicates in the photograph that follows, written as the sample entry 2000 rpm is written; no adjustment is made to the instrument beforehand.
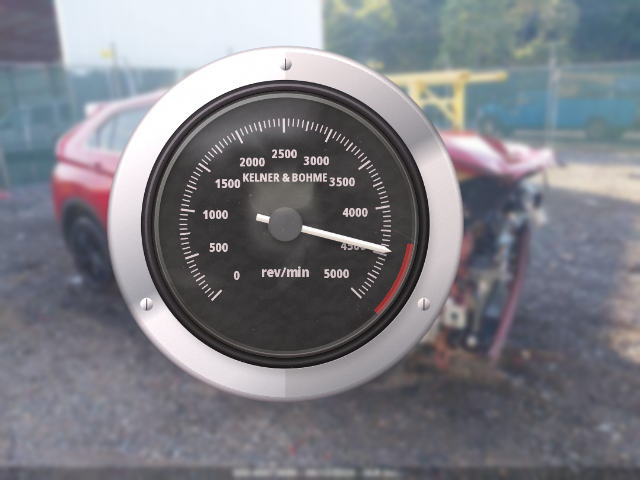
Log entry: 4450 rpm
